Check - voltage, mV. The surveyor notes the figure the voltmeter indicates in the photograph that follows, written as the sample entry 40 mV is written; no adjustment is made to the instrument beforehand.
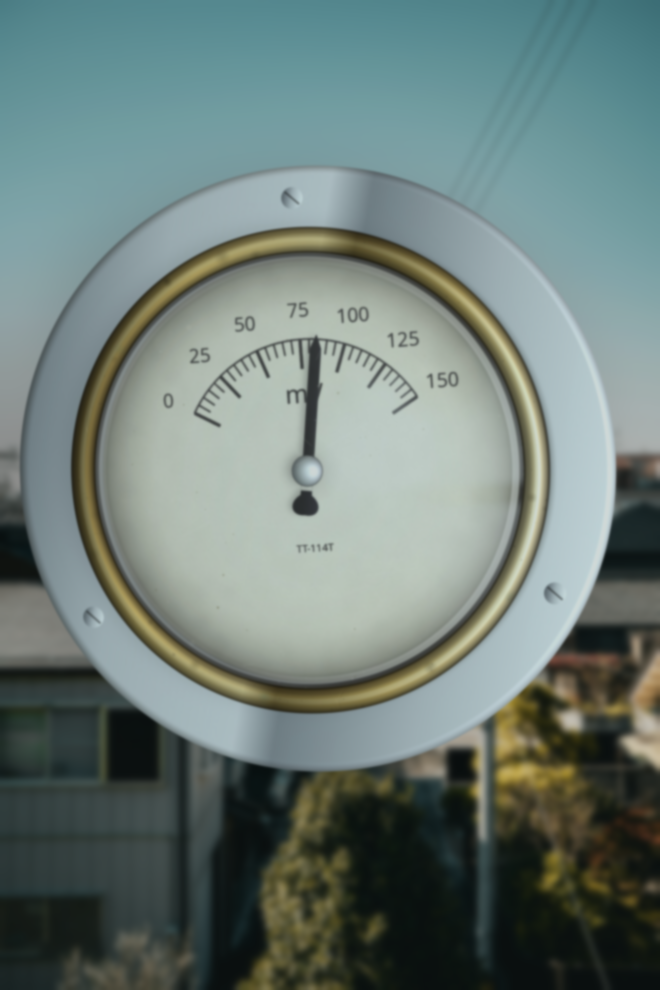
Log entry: 85 mV
